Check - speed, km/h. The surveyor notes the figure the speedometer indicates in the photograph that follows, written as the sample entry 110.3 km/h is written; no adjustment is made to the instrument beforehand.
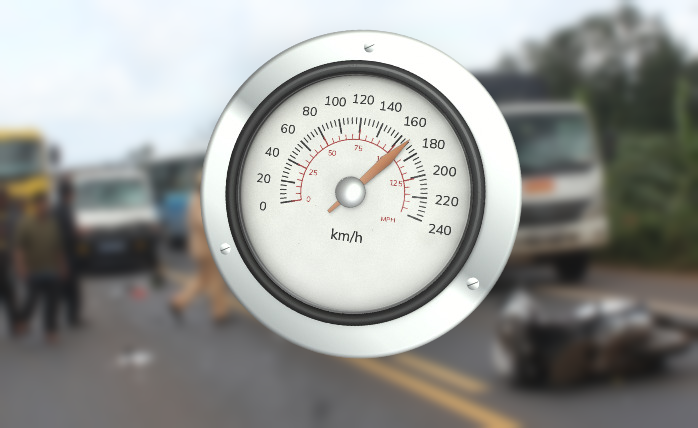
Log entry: 168 km/h
